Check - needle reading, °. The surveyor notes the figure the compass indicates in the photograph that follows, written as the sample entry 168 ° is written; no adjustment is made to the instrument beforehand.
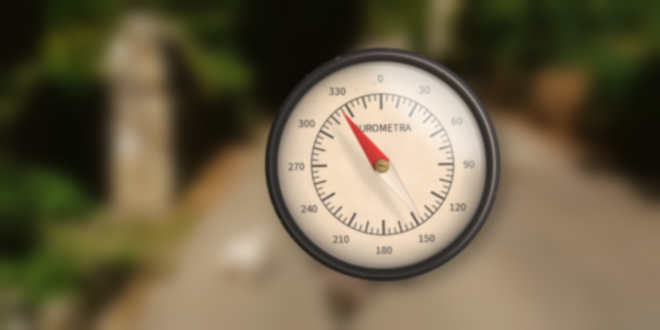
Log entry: 325 °
